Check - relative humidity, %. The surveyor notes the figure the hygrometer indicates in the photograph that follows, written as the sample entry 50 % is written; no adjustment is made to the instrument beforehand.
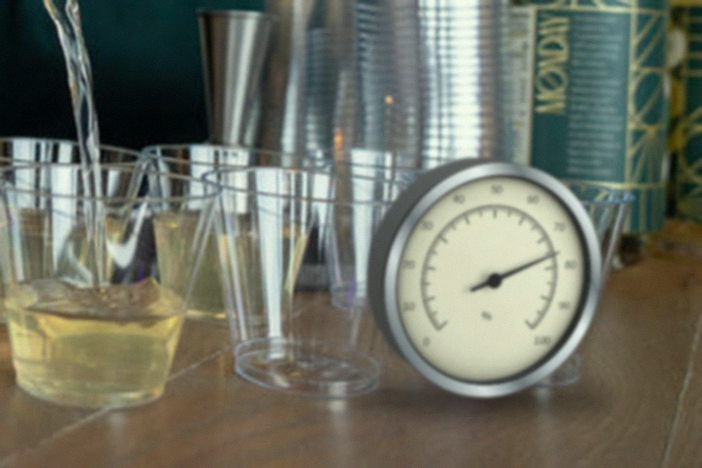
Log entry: 75 %
